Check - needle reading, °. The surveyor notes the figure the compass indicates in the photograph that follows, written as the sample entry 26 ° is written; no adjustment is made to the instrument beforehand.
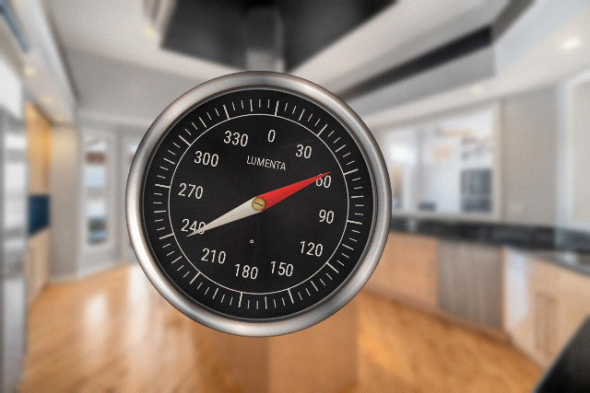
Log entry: 55 °
